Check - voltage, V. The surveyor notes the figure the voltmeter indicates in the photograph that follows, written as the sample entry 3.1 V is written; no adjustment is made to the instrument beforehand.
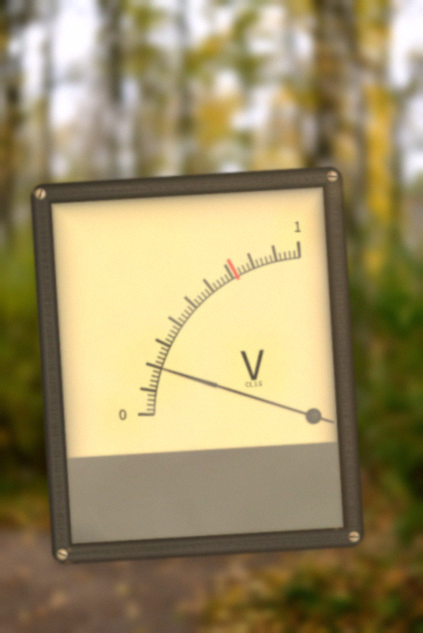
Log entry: 0.2 V
